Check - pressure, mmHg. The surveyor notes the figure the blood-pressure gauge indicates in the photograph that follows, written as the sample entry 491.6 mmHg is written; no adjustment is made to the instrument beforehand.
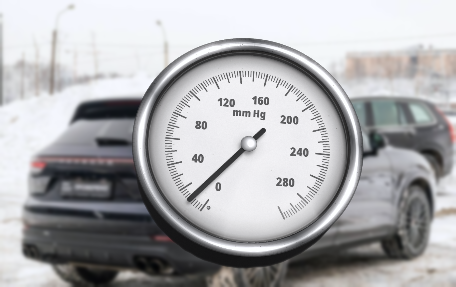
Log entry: 10 mmHg
